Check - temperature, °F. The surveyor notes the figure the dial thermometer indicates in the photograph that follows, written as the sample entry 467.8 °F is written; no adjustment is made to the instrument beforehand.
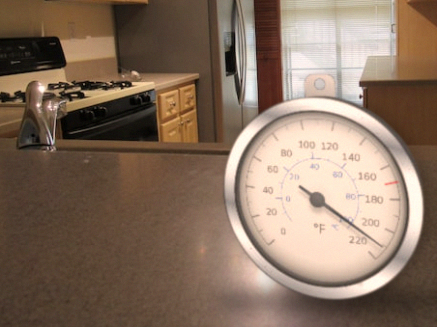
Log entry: 210 °F
